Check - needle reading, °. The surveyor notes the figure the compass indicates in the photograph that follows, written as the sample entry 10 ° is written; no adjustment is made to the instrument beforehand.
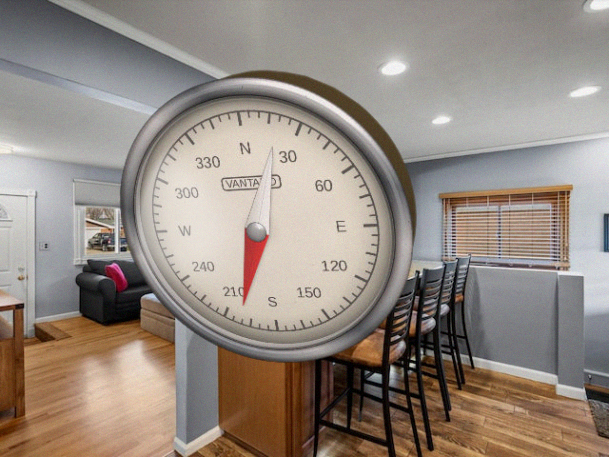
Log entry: 200 °
